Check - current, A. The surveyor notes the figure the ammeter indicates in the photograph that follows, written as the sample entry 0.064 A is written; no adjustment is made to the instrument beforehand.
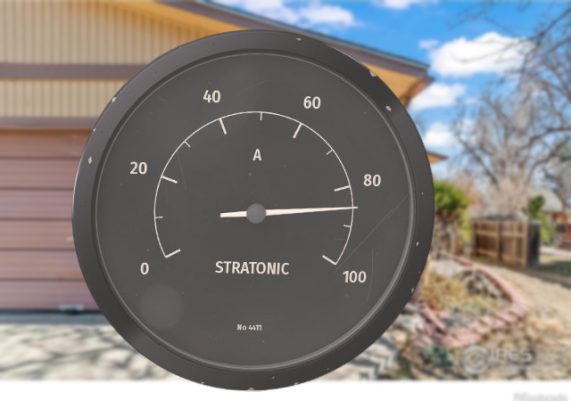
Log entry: 85 A
